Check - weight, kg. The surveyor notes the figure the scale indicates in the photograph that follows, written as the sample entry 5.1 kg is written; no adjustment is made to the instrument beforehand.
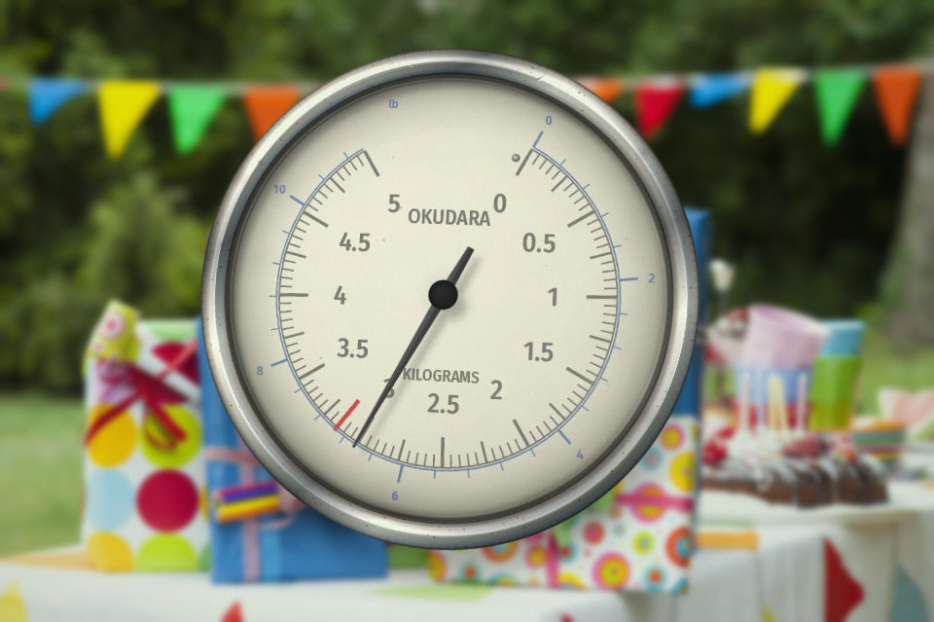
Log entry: 3 kg
